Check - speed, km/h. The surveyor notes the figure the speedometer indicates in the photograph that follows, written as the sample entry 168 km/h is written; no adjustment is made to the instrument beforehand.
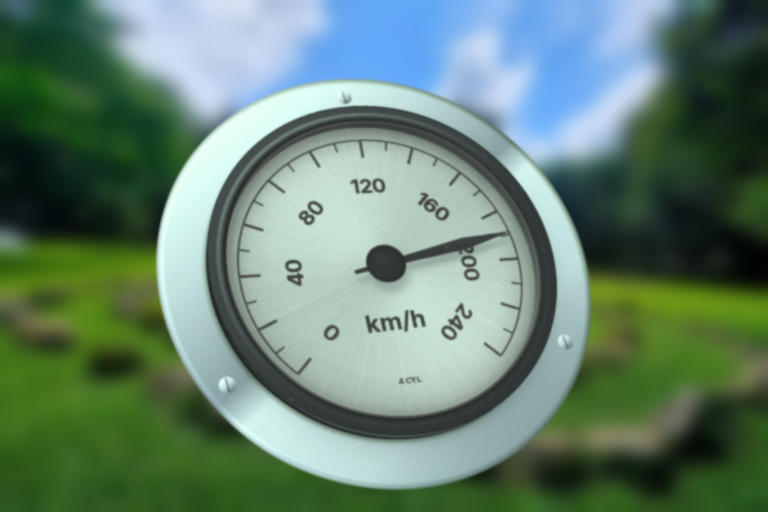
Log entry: 190 km/h
